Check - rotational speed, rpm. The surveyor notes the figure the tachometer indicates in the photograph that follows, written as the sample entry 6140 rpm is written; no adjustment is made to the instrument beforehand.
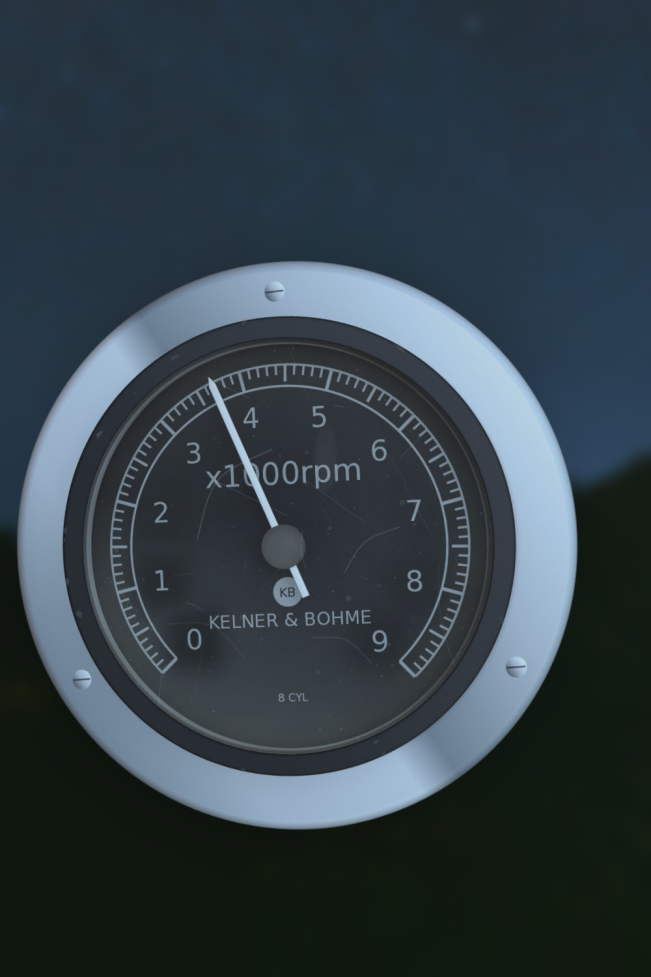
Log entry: 3700 rpm
